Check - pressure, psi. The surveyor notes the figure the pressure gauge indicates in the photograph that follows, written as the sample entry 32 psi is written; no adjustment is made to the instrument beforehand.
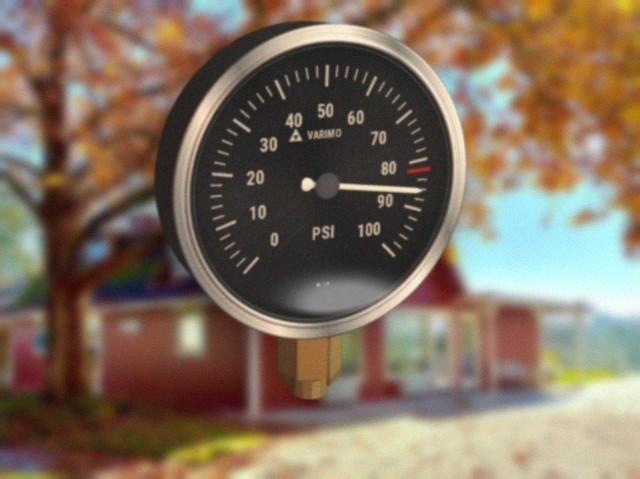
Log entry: 86 psi
